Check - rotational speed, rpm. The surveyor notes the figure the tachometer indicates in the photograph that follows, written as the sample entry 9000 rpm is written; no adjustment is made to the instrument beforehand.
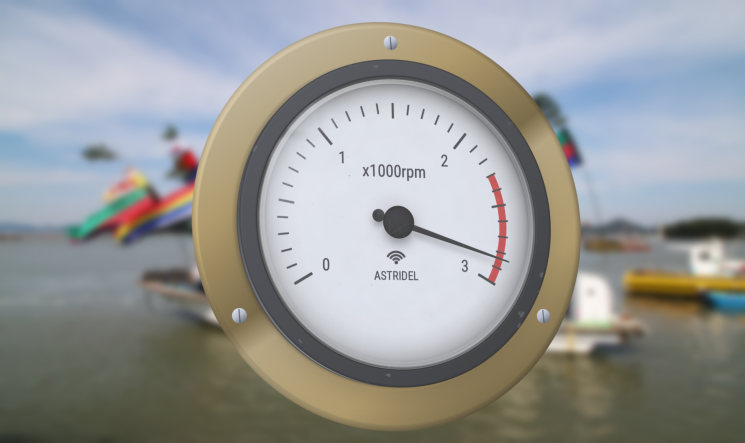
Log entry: 2850 rpm
